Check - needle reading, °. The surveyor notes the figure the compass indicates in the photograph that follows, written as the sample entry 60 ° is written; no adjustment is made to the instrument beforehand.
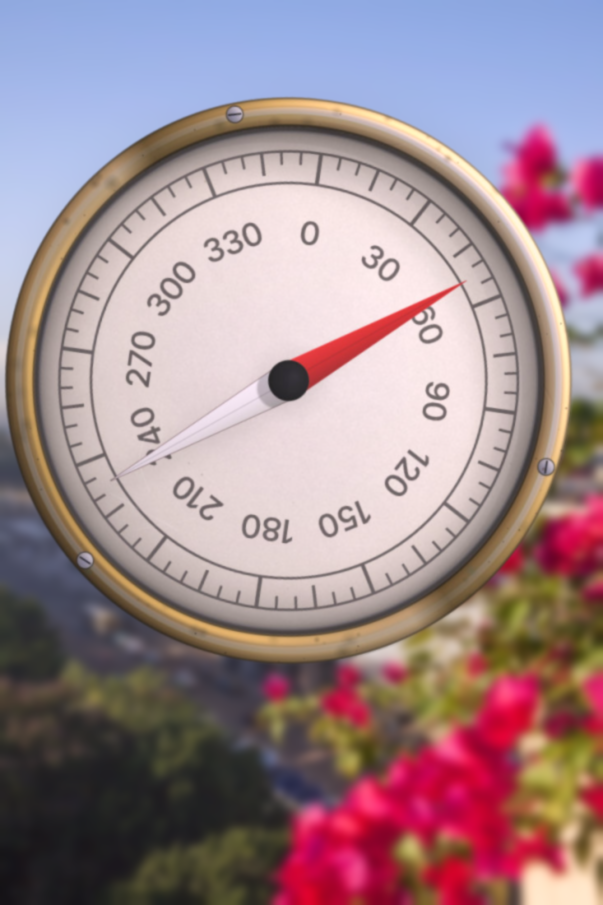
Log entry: 52.5 °
